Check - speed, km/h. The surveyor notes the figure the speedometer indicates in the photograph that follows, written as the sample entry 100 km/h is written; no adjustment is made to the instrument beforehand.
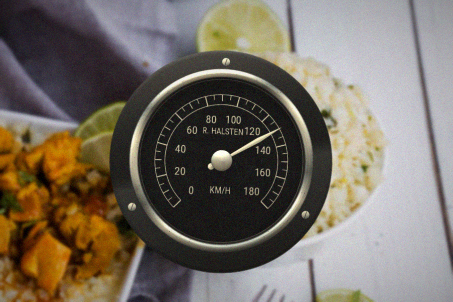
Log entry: 130 km/h
